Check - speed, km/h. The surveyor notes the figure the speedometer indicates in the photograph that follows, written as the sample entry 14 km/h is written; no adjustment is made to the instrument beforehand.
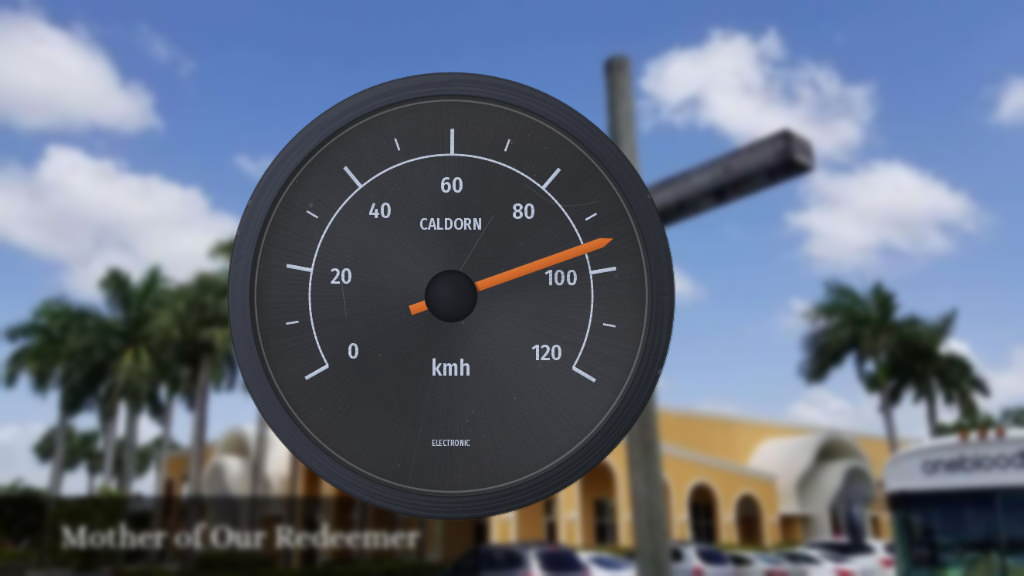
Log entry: 95 km/h
